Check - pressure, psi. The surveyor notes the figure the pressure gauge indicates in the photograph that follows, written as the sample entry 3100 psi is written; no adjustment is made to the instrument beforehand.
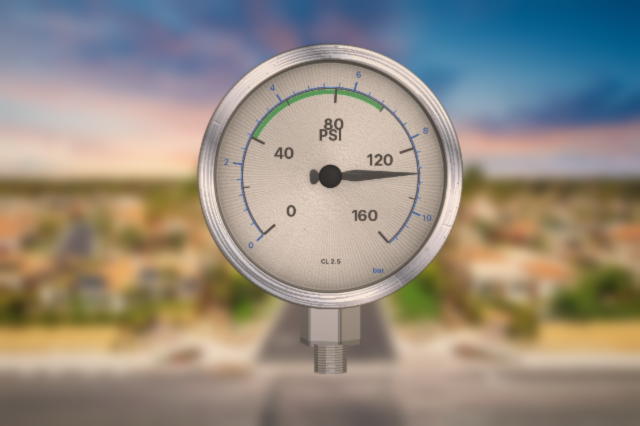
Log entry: 130 psi
